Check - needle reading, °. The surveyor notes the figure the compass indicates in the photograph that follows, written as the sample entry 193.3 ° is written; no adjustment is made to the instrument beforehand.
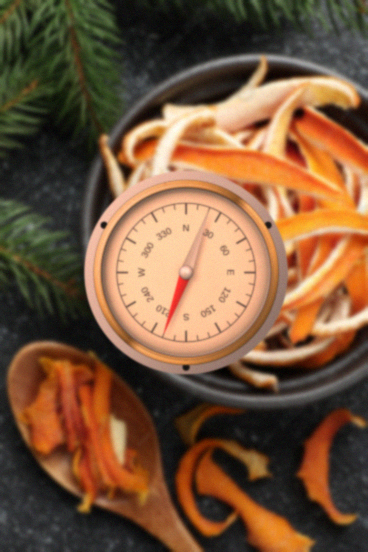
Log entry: 200 °
